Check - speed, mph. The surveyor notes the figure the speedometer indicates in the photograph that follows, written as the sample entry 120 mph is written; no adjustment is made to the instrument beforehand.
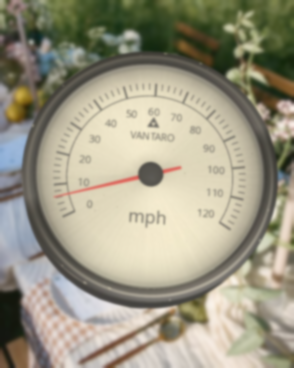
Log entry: 6 mph
